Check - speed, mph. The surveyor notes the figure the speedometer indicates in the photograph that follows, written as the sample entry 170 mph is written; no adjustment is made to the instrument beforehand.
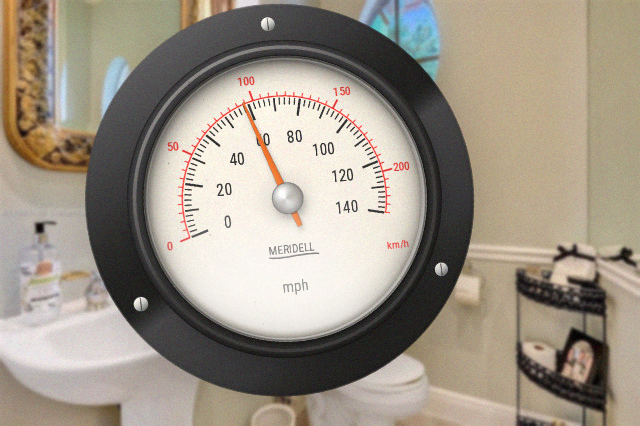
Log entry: 58 mph
